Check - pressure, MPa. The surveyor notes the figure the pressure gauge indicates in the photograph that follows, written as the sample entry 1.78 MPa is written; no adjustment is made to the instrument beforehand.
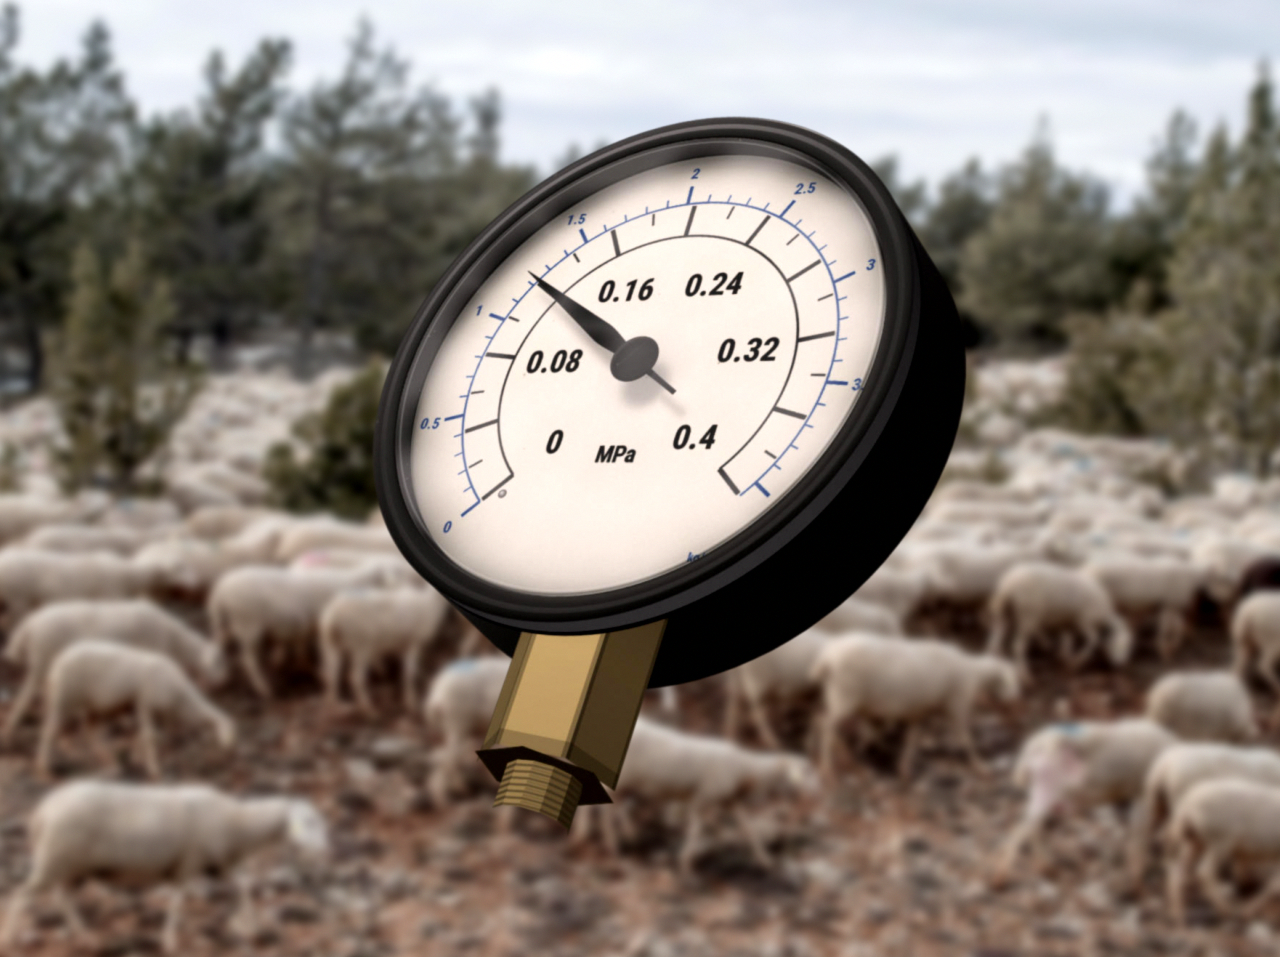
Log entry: 0.12 MPa
